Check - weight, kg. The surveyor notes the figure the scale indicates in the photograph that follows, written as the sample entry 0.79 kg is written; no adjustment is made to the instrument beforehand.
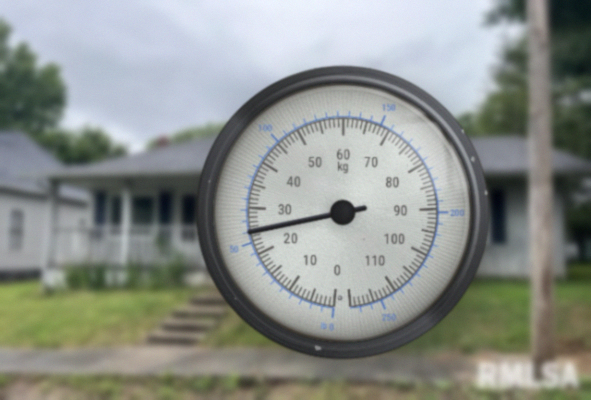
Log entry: 25 kg
